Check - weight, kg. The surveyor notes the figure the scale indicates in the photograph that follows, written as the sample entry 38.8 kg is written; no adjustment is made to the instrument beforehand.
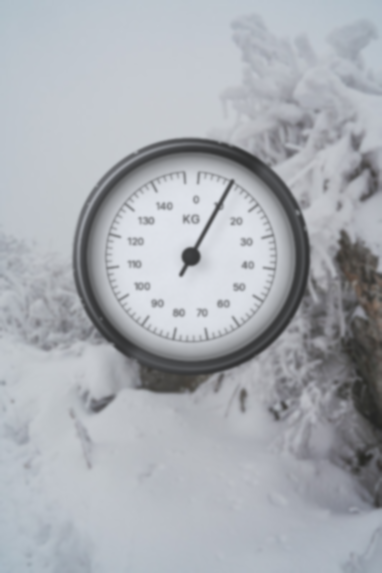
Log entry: 10 kg
